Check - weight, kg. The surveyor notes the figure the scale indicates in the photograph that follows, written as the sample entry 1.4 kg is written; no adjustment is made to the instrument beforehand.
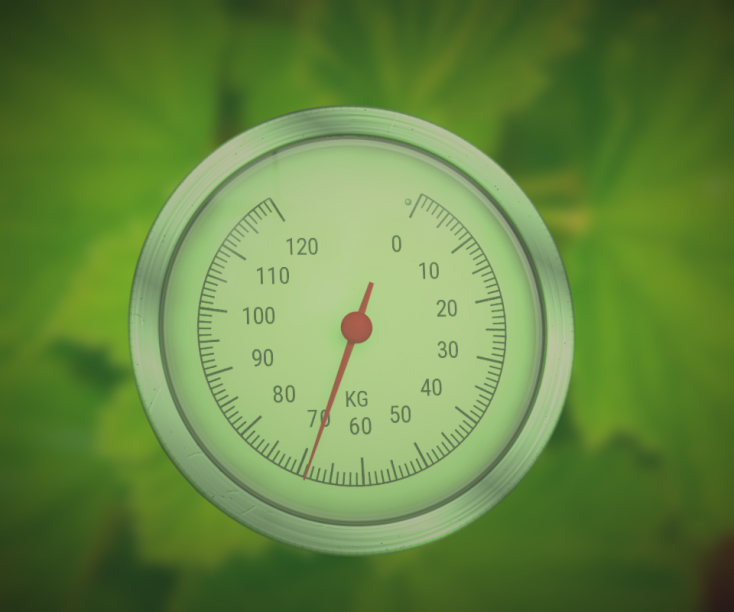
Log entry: 69 kg
